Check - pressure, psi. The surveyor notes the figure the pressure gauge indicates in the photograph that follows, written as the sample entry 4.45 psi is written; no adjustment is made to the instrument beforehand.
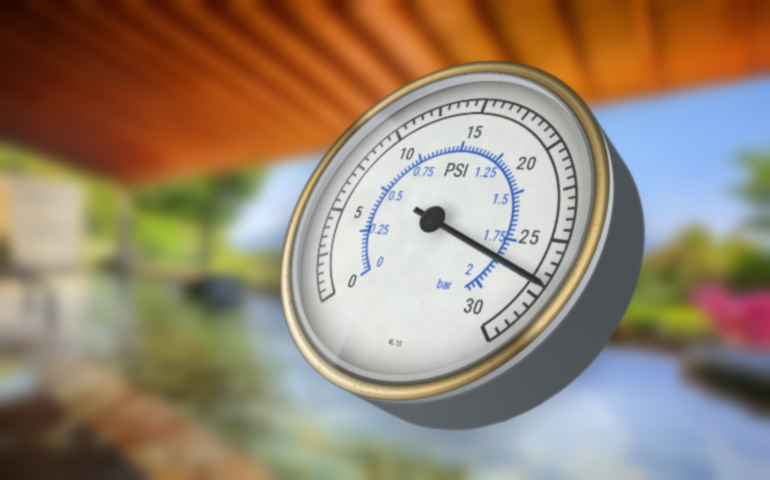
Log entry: 27 psi
